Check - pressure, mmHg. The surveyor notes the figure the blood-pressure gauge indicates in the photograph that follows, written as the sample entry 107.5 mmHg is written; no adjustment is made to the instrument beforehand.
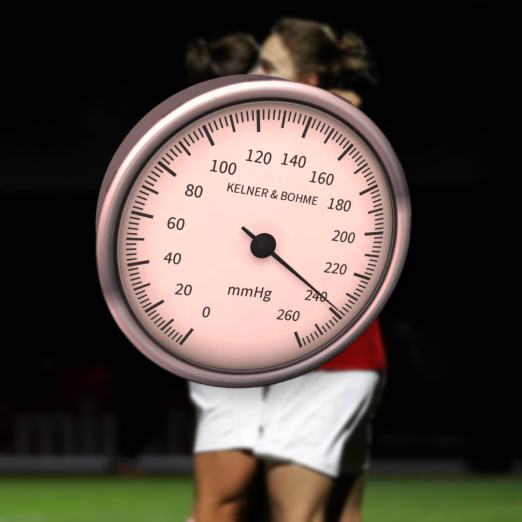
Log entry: 238 mmHg
